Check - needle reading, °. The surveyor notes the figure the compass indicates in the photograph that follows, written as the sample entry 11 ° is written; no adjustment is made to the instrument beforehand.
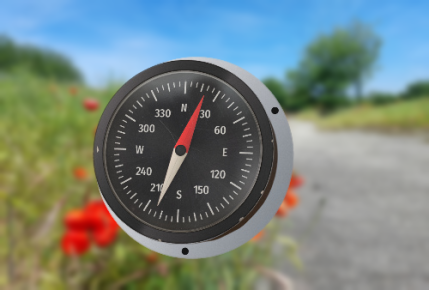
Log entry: 20 °
